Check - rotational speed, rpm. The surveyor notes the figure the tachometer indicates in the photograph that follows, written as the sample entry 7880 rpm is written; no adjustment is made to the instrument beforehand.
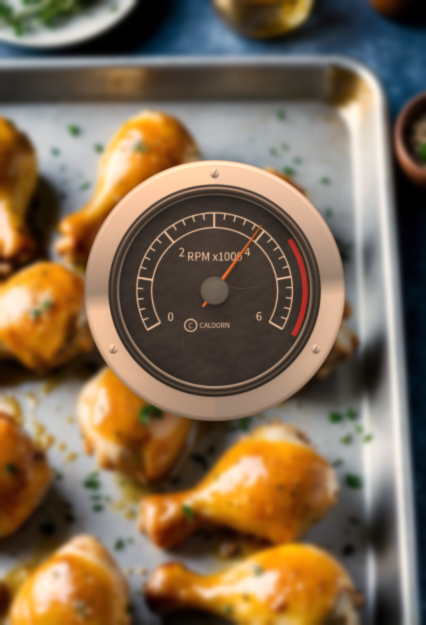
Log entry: 3900 rpm
